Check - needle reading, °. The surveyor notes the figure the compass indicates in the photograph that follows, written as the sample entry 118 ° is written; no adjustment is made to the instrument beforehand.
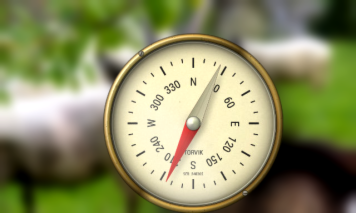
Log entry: 205 °
